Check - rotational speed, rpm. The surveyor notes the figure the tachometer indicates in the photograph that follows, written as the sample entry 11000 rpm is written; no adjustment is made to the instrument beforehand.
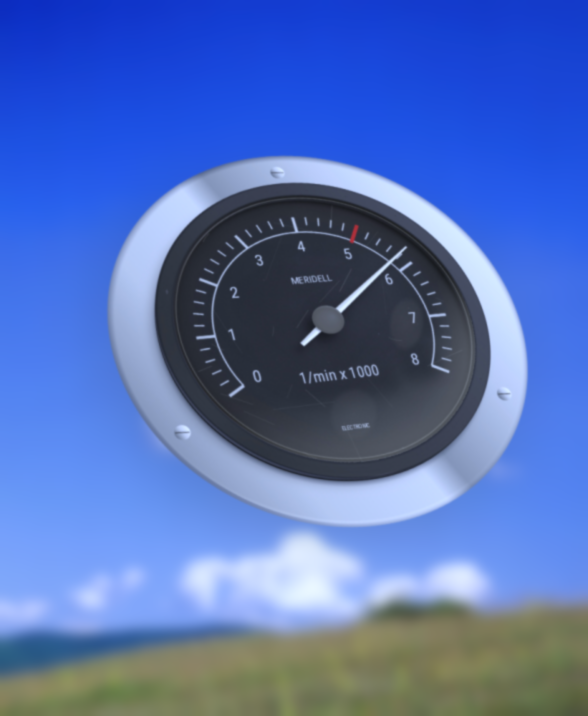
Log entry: 5800 rpm
